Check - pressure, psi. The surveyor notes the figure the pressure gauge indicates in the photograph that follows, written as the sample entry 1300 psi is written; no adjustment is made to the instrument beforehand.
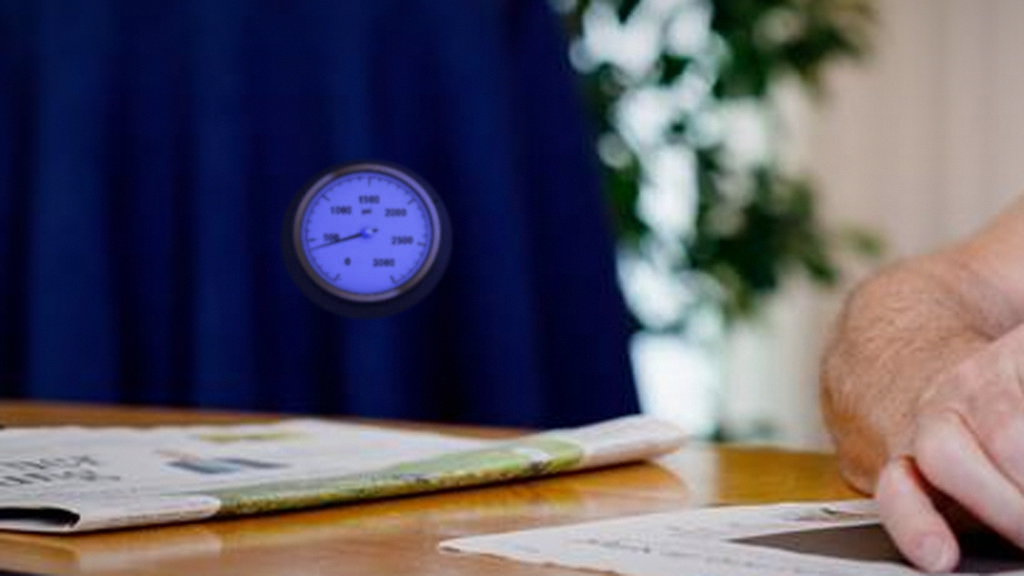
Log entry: 400 psi
